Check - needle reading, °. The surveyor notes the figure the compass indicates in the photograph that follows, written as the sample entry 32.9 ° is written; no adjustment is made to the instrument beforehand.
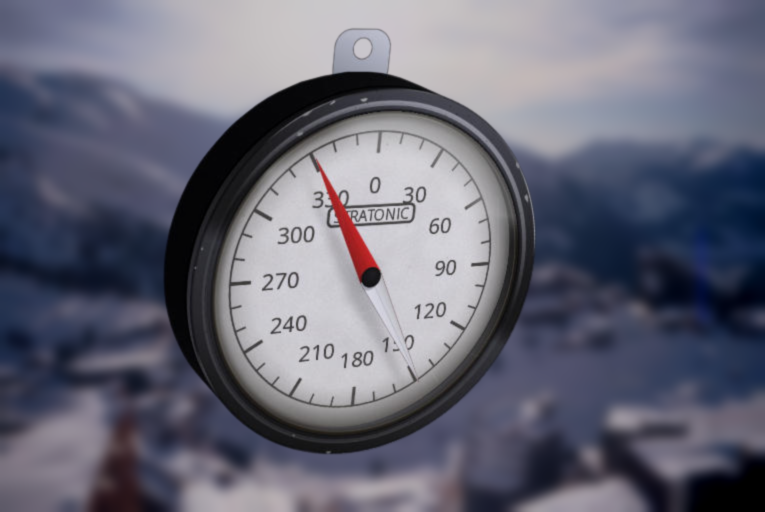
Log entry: 330 °
